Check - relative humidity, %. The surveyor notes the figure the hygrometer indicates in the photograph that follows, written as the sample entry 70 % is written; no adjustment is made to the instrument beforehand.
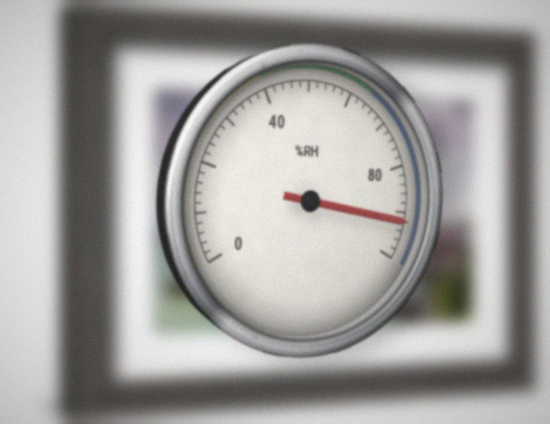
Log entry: 92 %
